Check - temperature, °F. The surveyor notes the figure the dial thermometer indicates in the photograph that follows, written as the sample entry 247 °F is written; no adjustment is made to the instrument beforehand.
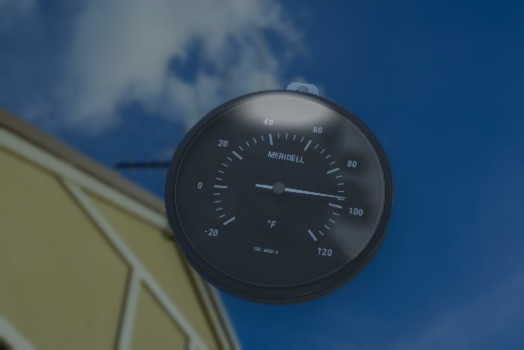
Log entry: 96 °F
